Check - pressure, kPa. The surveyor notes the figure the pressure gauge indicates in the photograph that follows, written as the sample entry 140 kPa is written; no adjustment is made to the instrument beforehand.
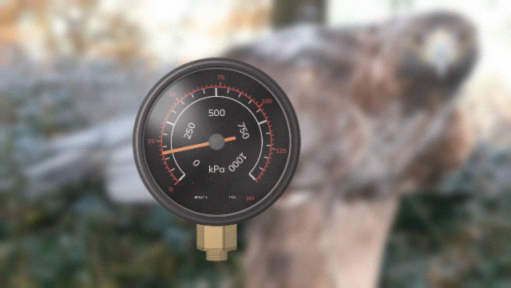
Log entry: 125 kPa
